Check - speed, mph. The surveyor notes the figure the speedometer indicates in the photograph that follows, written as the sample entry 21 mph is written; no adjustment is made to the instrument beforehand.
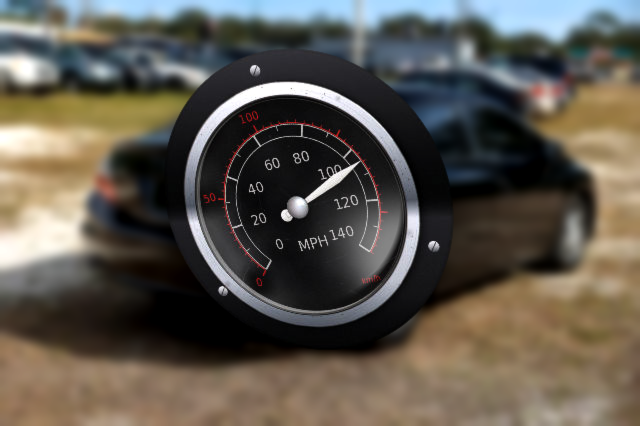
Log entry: 105 mph
